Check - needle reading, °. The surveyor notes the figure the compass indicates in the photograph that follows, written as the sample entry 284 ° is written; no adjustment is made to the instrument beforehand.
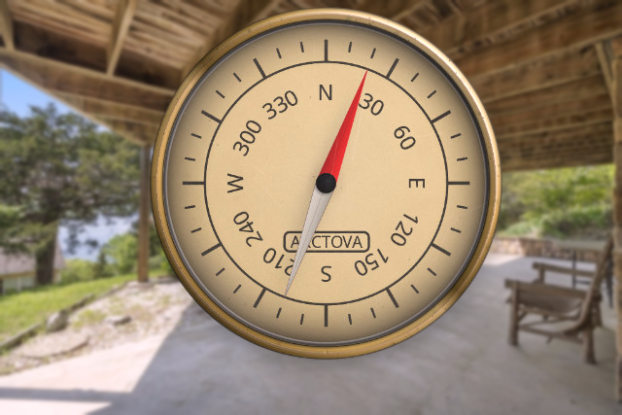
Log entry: 20 °
